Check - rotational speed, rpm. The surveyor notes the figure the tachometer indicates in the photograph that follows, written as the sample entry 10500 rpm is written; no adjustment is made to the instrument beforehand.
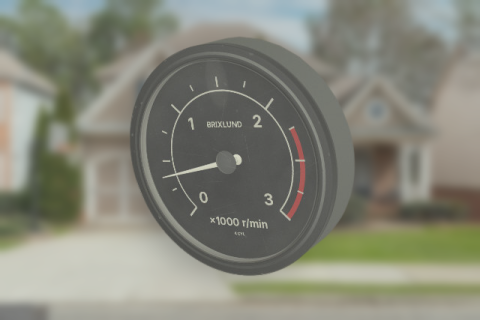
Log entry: 375 rpm
